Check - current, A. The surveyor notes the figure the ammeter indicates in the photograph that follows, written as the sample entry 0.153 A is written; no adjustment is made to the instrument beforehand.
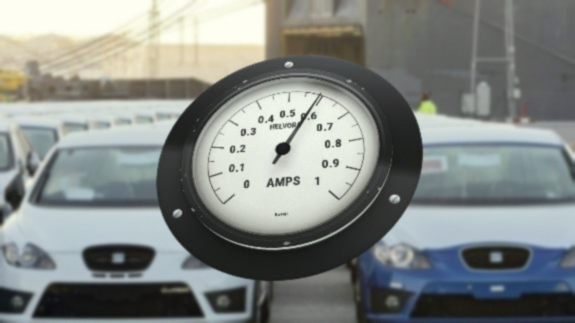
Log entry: 0.6 A
